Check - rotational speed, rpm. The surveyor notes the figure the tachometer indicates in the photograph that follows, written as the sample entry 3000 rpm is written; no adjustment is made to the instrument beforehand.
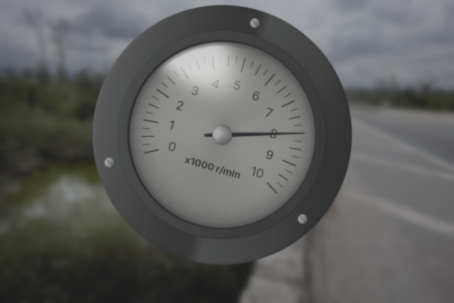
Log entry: 8000 rpm
